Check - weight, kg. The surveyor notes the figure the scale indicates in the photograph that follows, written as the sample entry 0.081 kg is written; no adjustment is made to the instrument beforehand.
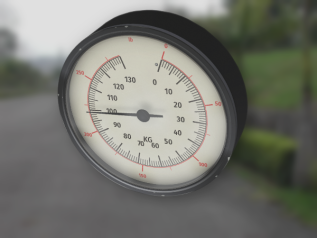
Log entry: 100 kg
